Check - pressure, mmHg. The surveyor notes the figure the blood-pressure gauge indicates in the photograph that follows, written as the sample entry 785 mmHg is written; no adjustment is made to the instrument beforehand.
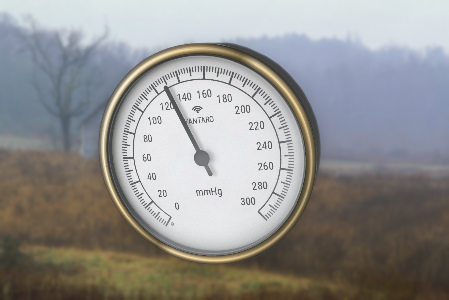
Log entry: 130 mmHg
